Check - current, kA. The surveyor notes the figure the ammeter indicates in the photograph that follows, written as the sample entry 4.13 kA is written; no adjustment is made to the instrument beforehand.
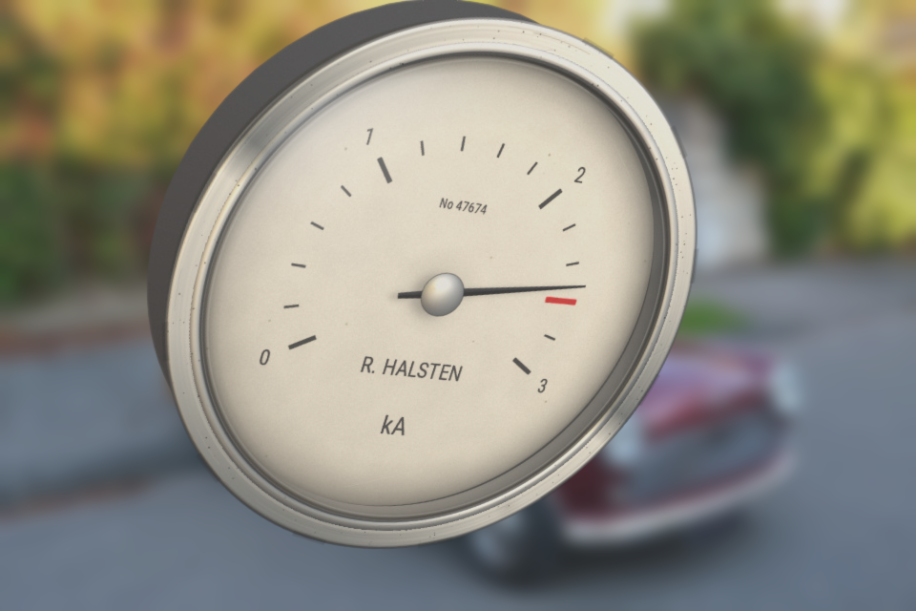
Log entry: 2.5 kA
